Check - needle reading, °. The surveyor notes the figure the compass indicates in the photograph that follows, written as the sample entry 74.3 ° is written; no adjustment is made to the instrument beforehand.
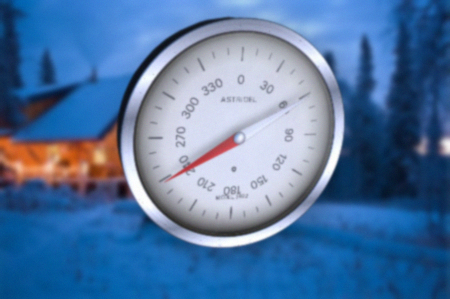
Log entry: 240 °
